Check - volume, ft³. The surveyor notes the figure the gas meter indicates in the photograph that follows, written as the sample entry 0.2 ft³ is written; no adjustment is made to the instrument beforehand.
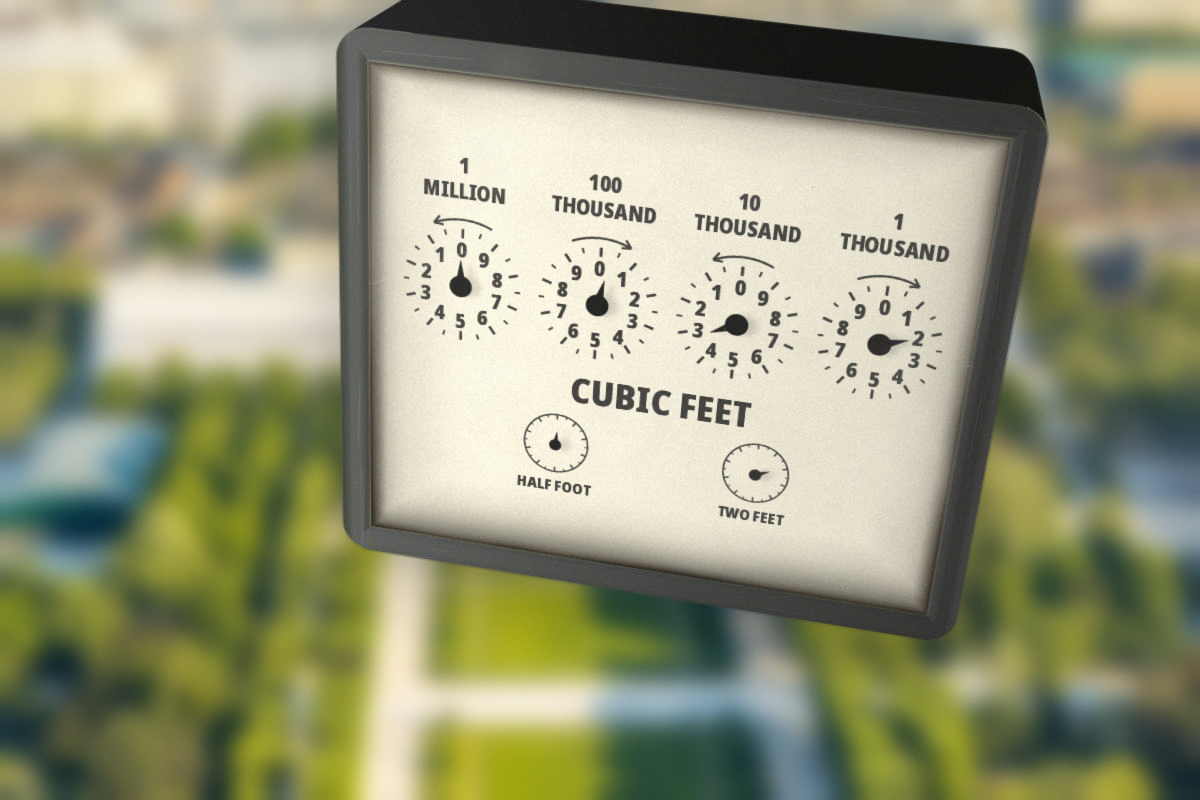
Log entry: 3200 ft³
